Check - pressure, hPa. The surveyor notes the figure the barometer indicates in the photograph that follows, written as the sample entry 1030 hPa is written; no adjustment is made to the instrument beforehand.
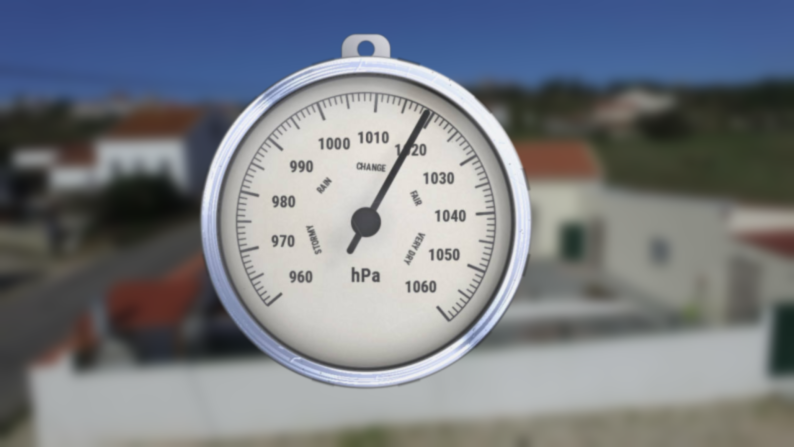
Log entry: 1019 hPa
